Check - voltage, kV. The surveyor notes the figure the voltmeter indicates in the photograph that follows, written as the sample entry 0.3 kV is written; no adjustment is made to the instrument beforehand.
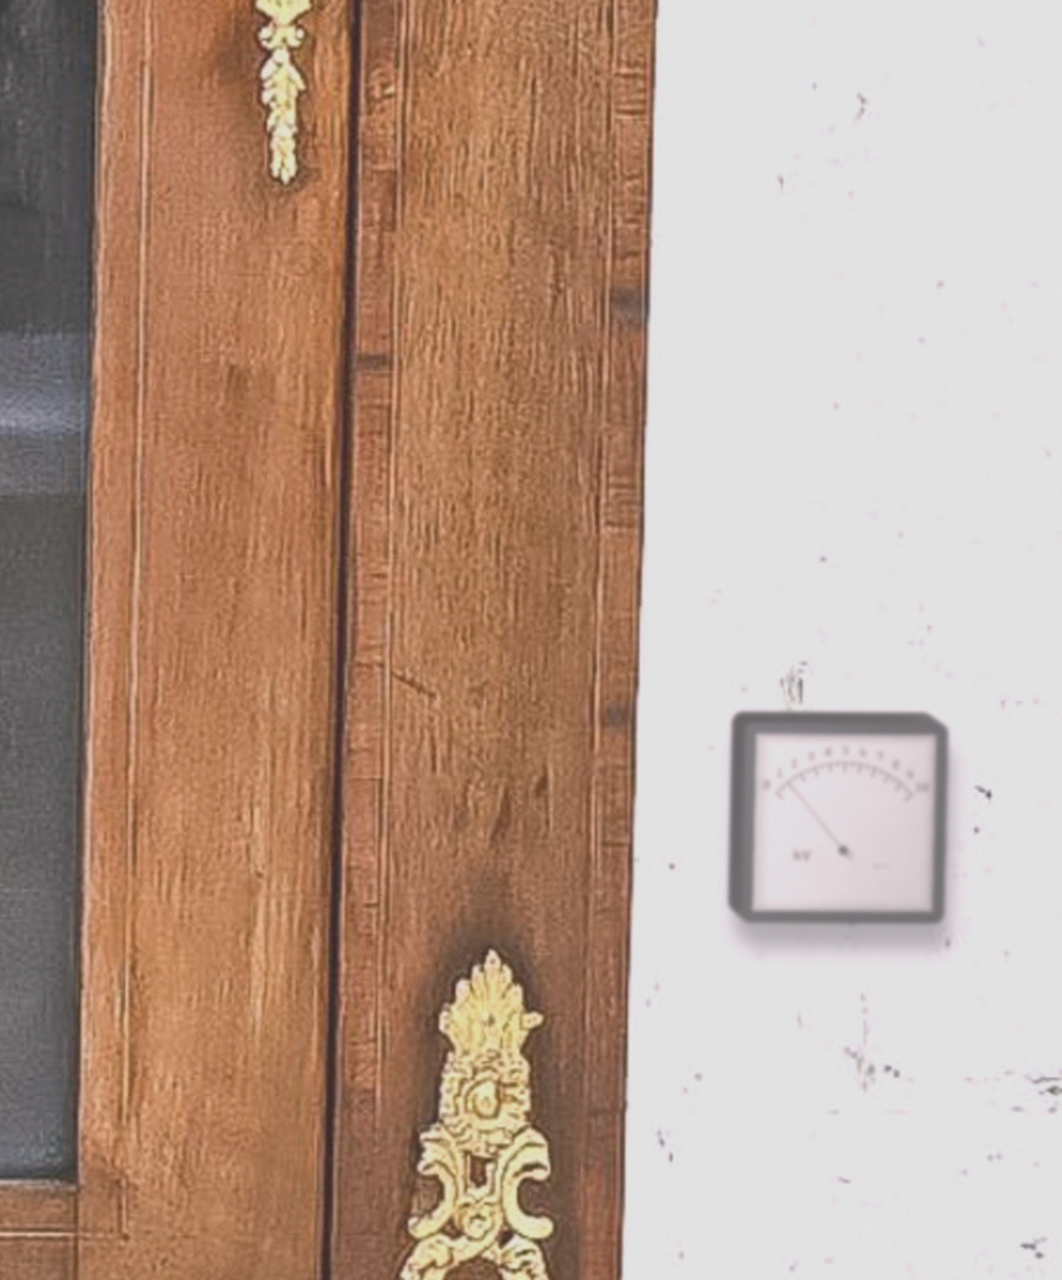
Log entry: 1 kV
